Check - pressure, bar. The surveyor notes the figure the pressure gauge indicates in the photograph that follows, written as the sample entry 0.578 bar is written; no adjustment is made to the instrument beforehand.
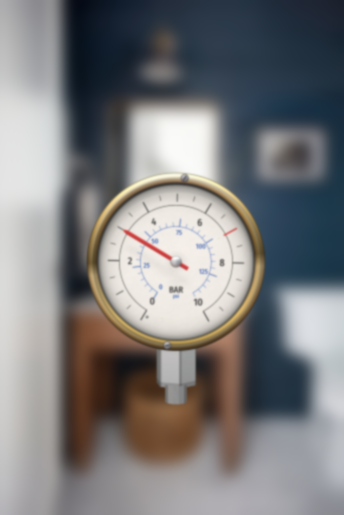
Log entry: 3 bar
